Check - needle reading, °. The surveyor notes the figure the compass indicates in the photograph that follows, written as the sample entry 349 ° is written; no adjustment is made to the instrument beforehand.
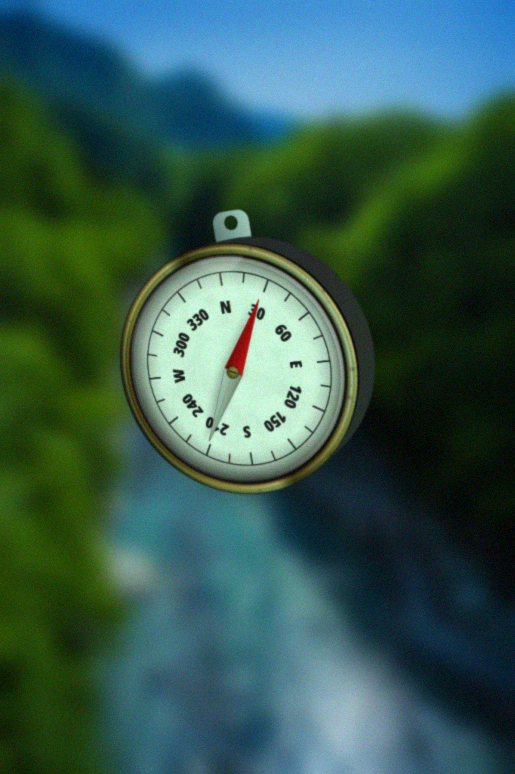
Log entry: 30 °
